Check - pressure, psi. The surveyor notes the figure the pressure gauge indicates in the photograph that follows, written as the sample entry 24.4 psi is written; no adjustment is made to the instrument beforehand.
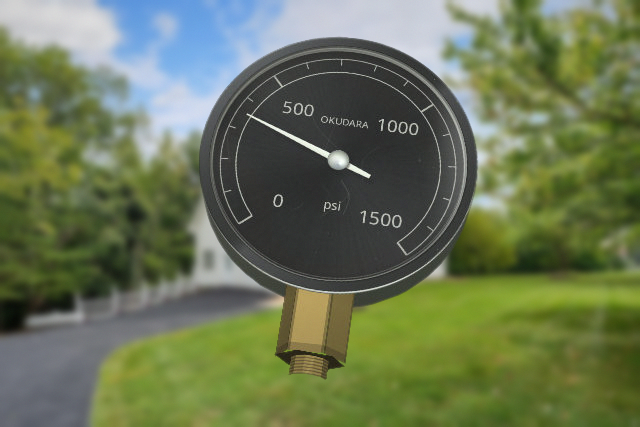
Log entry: 350 psi
